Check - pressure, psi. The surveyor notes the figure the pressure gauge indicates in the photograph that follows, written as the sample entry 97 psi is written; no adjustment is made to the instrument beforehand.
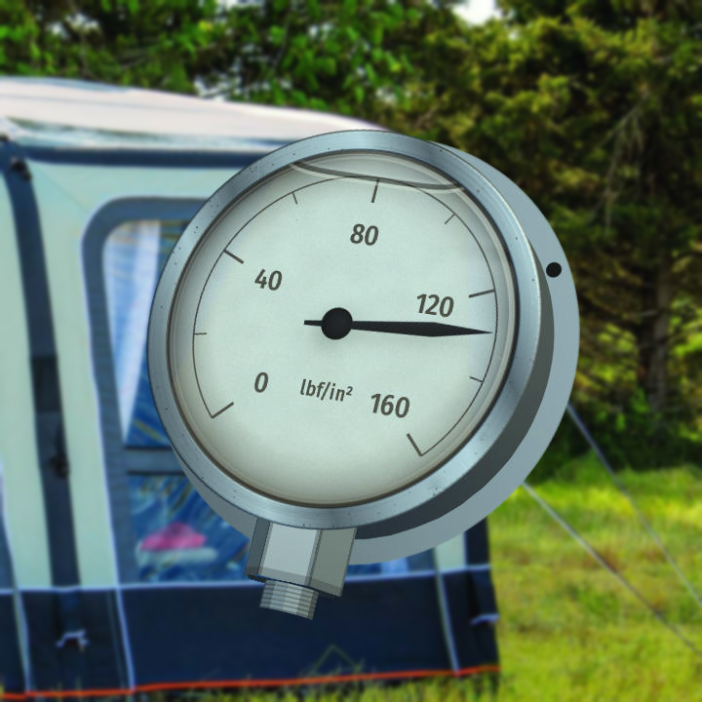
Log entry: 130 psi
